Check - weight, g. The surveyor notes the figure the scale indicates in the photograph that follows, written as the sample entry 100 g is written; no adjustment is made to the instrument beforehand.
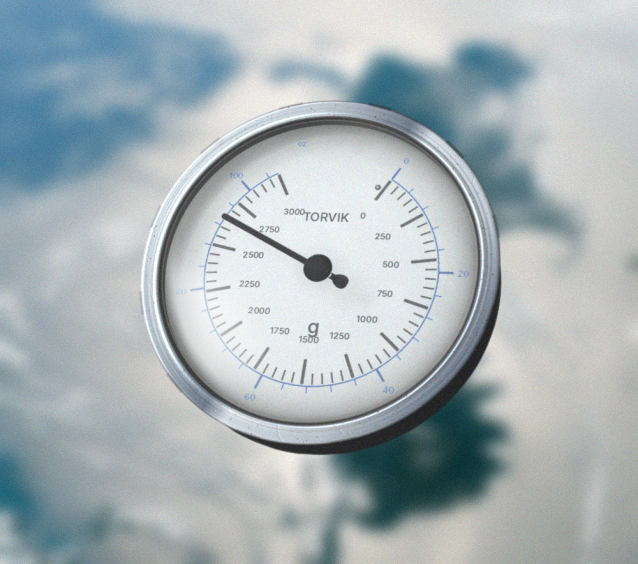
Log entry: 2650 g
